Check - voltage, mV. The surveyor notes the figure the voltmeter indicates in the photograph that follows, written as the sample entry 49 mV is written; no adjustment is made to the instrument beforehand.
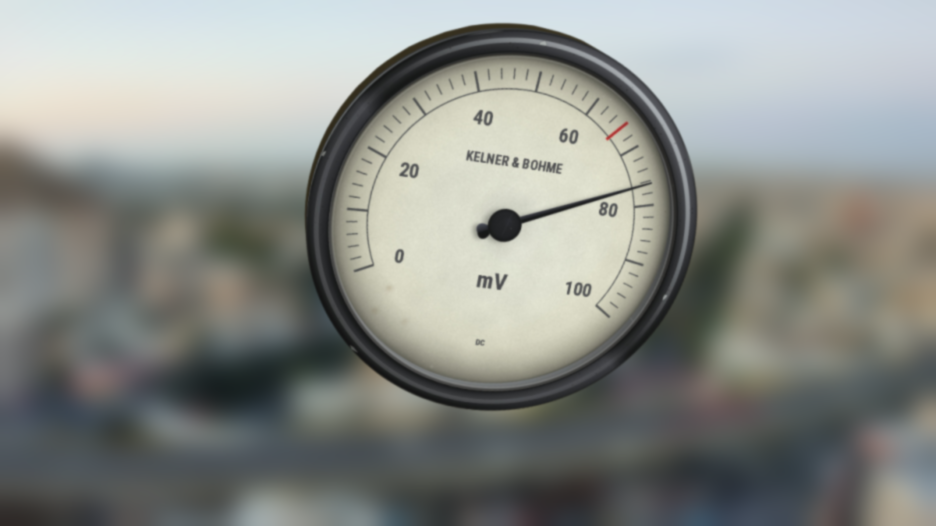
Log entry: 76 mV
